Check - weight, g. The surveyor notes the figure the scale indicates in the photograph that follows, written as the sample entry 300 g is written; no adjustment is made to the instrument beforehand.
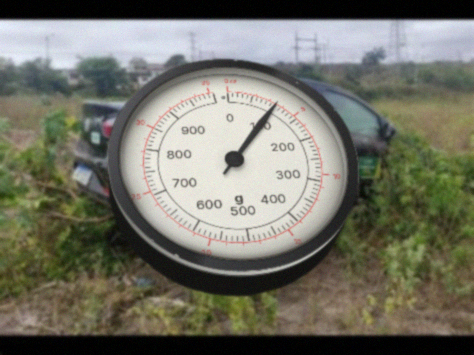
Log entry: 100 g
